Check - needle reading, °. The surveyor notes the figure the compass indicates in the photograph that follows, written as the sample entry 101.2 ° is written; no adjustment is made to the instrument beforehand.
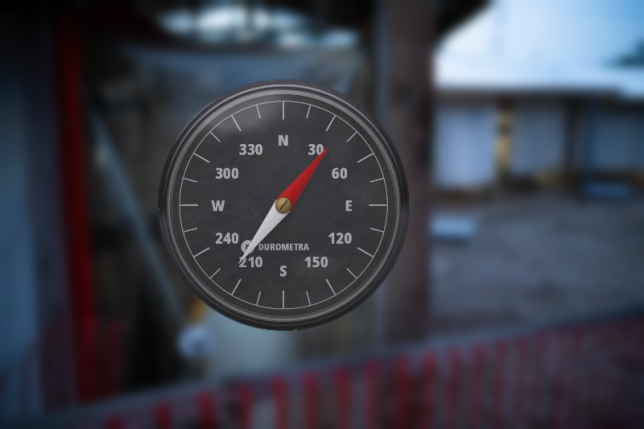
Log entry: 37.5 °
